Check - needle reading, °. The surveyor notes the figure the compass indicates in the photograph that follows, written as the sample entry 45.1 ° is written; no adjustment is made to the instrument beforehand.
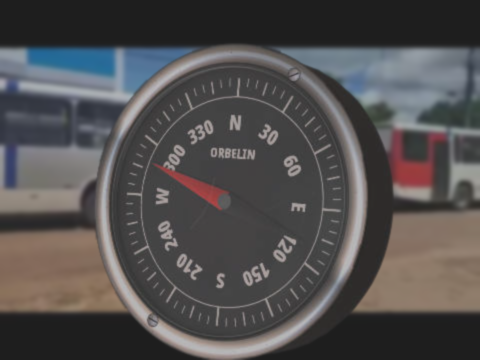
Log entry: 290 °
